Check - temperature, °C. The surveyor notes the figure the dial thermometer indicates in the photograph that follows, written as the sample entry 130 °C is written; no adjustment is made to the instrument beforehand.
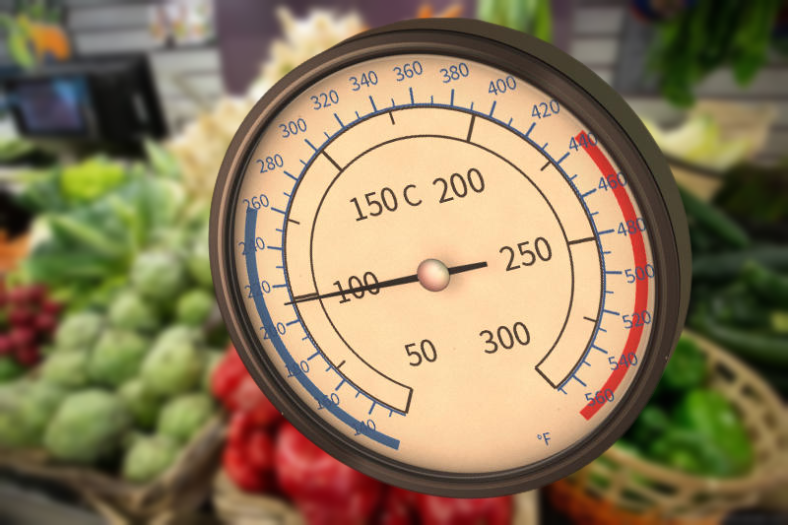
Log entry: 100 °C
